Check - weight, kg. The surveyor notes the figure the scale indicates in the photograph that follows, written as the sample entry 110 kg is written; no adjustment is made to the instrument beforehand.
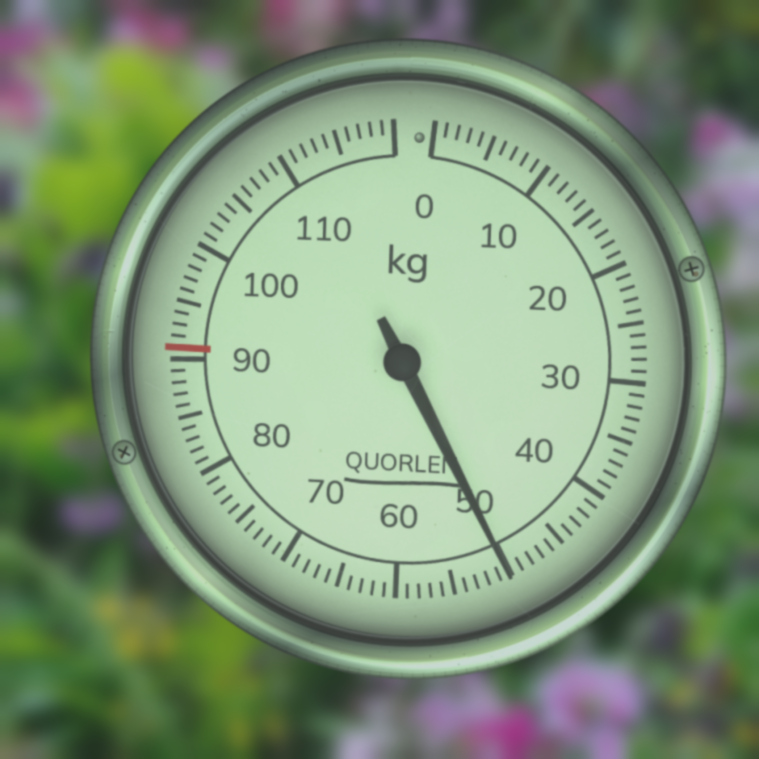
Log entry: 50 kg
